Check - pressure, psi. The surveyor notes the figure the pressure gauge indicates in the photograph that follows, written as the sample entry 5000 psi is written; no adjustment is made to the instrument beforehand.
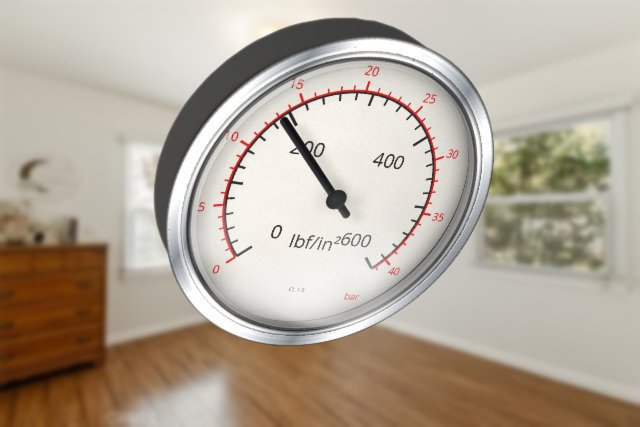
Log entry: 190 psi
